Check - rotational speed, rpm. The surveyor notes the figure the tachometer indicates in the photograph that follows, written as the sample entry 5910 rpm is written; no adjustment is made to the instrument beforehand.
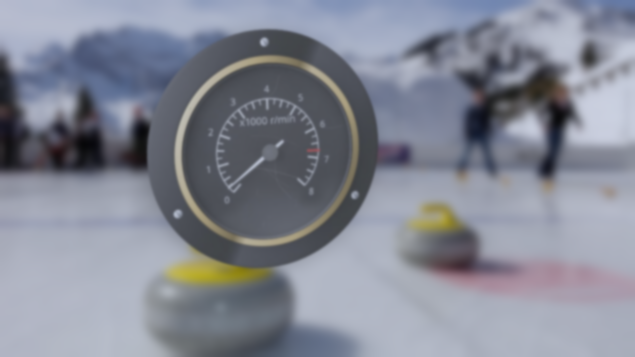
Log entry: 250 rpm
